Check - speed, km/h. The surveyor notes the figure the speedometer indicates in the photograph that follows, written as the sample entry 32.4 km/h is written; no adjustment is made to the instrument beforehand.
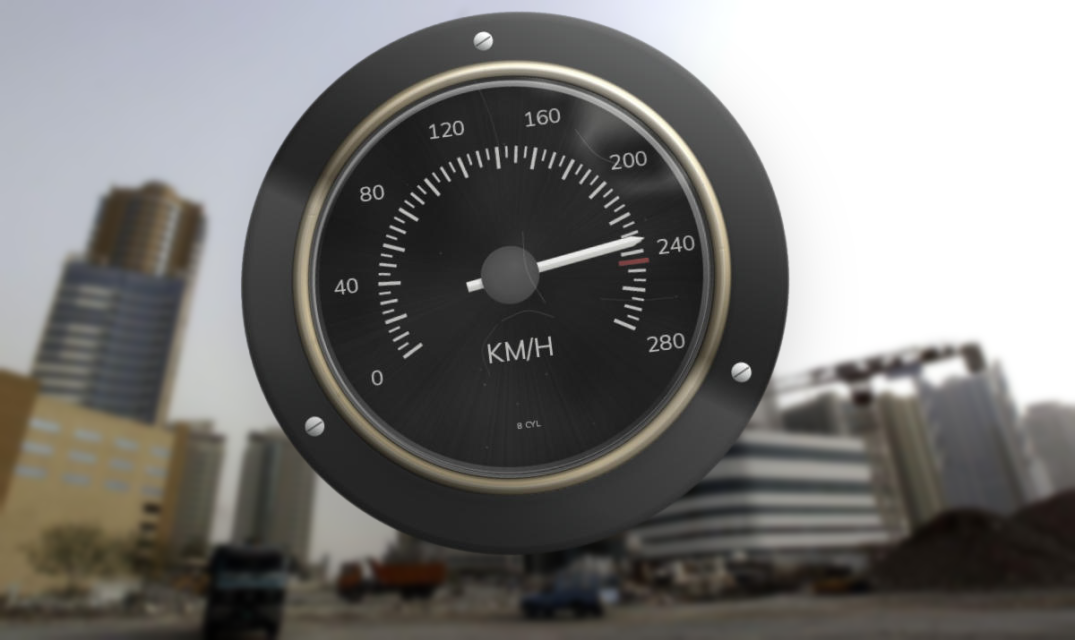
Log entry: 235 km/h
